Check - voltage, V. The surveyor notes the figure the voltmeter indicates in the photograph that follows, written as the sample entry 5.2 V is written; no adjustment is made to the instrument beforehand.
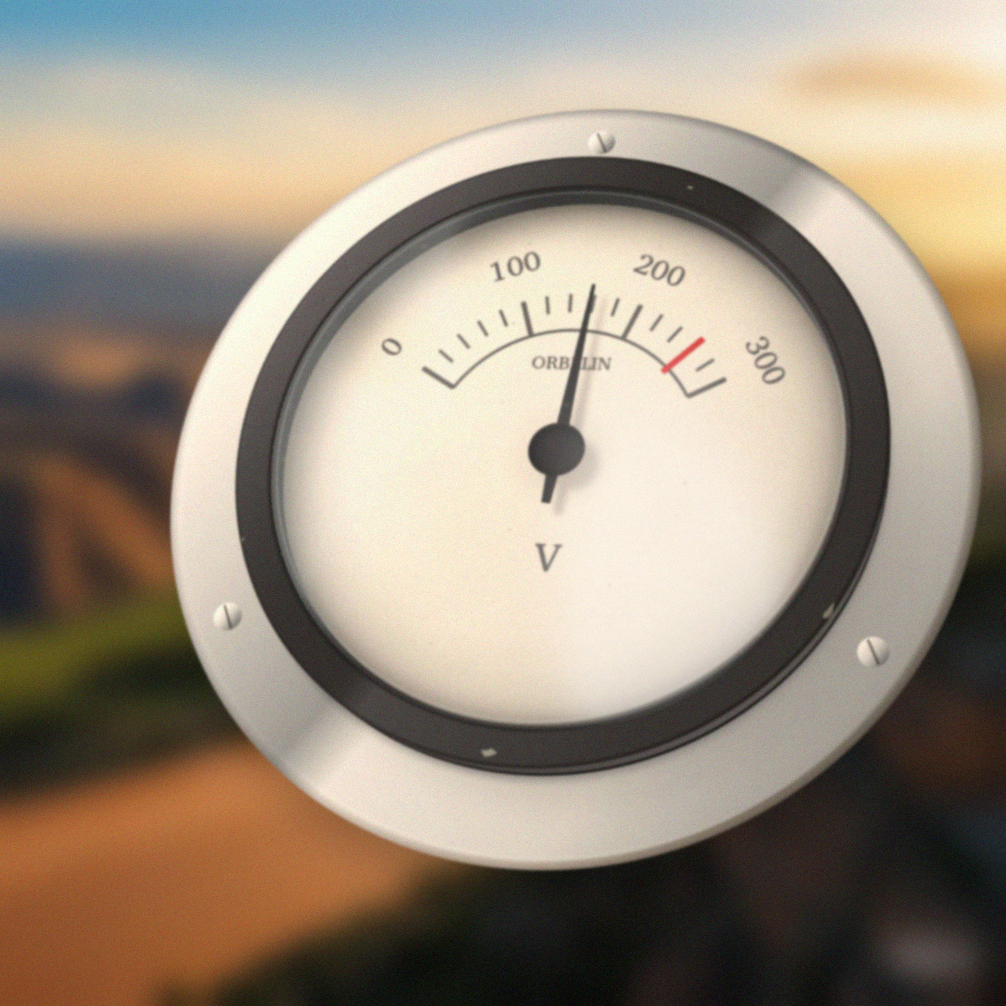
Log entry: 160 V
